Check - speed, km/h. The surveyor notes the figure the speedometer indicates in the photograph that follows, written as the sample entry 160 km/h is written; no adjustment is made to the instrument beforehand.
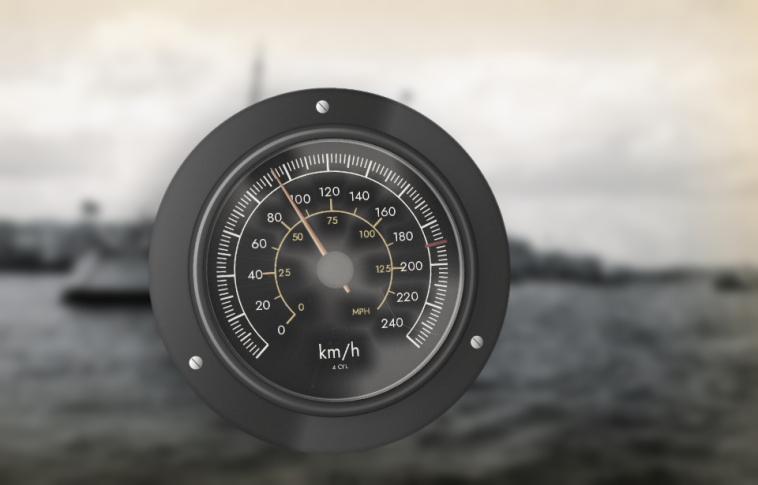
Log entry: 94 km/h
